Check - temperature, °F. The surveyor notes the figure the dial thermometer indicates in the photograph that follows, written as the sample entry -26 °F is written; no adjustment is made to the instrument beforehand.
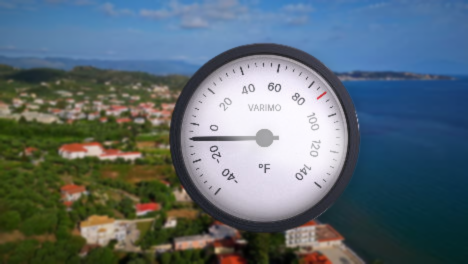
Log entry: -8 °F
